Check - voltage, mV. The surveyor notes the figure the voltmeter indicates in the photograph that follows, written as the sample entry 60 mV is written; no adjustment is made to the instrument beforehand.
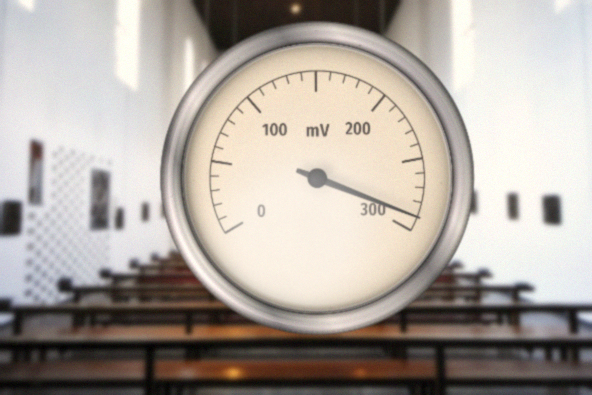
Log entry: 290 mV
